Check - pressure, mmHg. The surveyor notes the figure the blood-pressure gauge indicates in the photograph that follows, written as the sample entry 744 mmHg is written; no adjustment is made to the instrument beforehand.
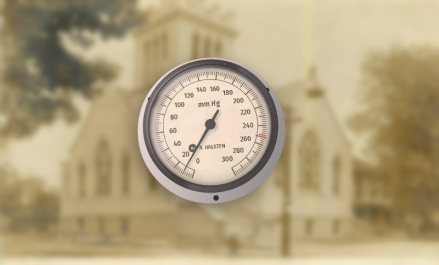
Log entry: 10 mmHg
